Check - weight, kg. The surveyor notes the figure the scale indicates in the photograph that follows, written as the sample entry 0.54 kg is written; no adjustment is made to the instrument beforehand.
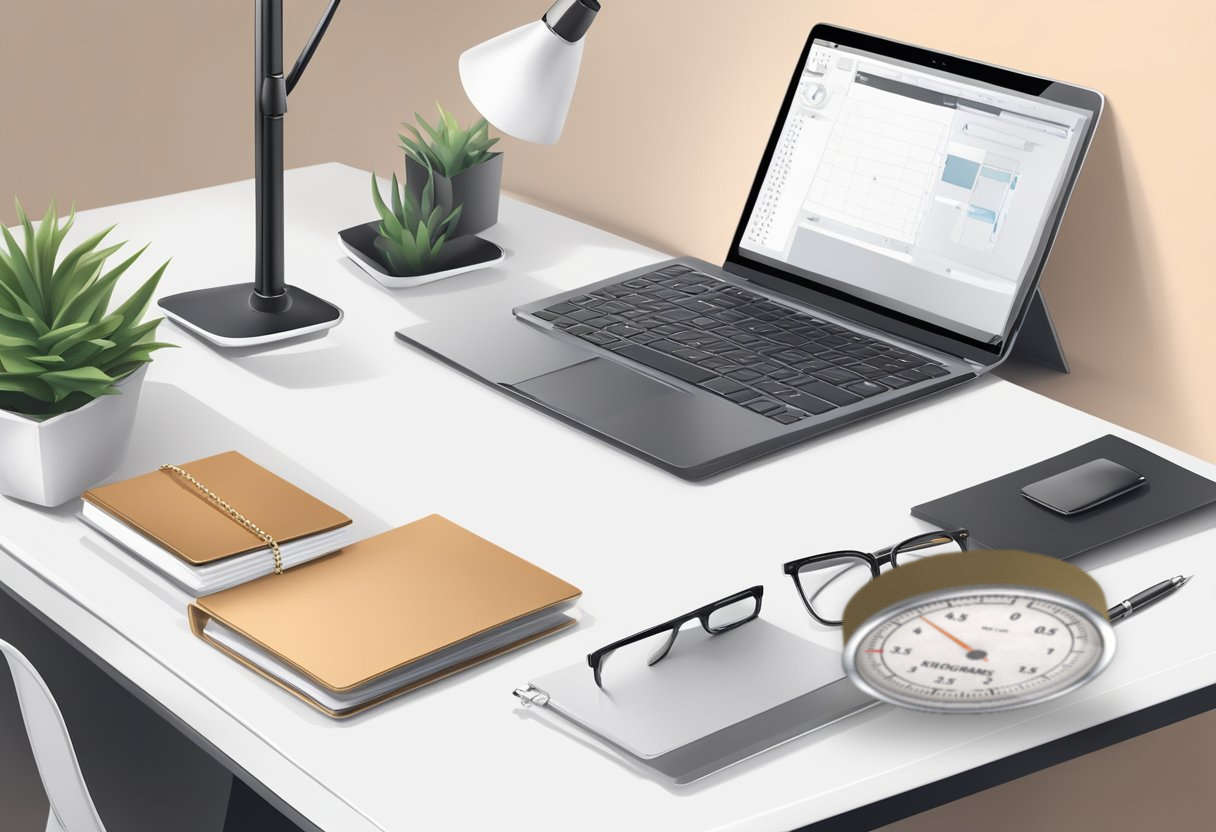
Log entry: 4.25 kg
